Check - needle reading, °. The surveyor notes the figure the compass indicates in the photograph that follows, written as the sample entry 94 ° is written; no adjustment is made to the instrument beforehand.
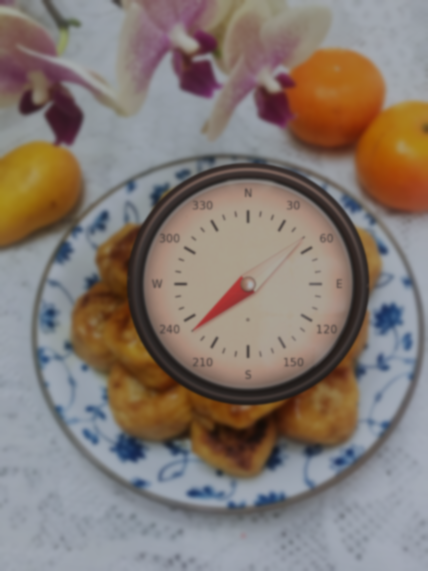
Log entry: 230 °
